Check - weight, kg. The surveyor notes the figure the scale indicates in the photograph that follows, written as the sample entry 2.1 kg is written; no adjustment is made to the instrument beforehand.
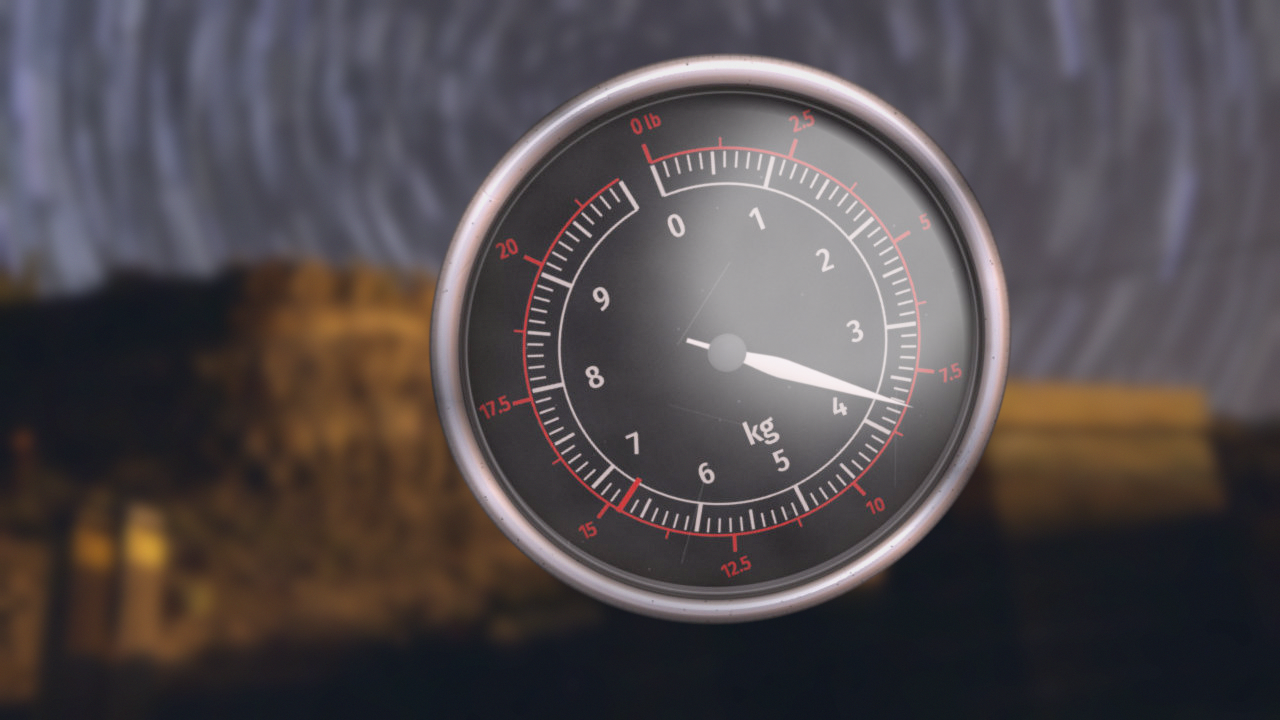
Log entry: 3.7 kg
